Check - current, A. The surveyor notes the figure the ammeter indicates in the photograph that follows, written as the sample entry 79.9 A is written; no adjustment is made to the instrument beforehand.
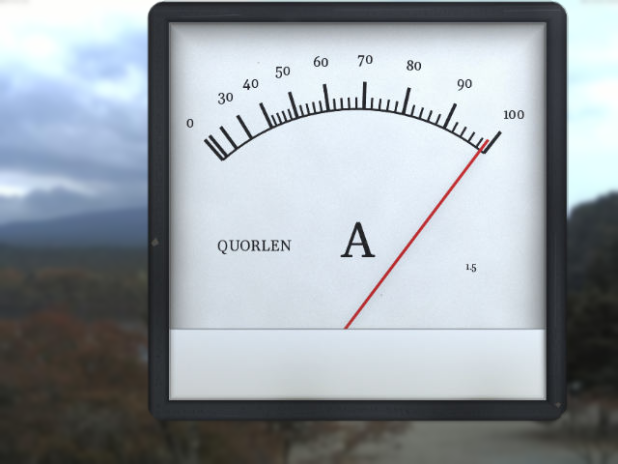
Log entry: 99 A
